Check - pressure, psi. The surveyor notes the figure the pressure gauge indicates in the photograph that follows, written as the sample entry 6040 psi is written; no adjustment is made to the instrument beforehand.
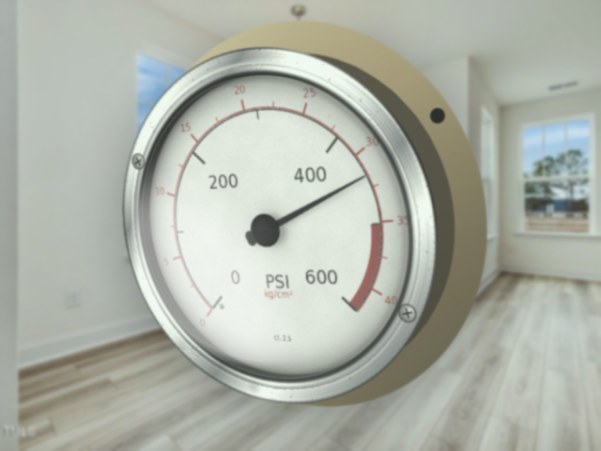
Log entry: 450 psi
